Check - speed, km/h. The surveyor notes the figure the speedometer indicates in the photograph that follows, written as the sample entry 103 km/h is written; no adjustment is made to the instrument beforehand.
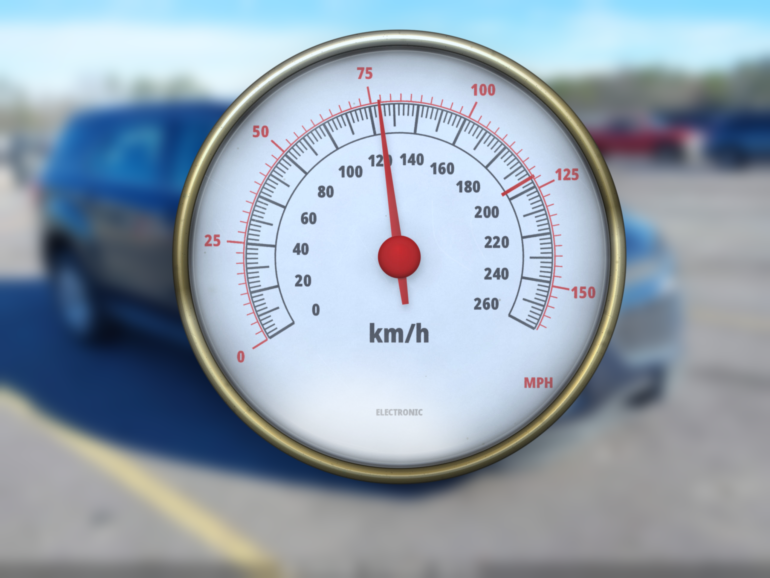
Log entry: 124 km/h
